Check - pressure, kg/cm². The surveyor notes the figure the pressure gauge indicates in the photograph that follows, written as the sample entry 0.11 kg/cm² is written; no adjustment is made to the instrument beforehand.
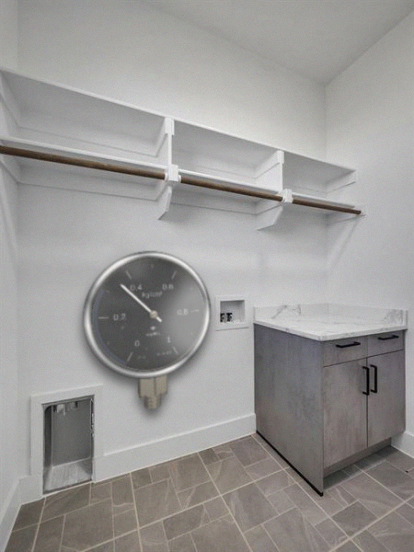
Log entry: 0.35 kg/cm²
